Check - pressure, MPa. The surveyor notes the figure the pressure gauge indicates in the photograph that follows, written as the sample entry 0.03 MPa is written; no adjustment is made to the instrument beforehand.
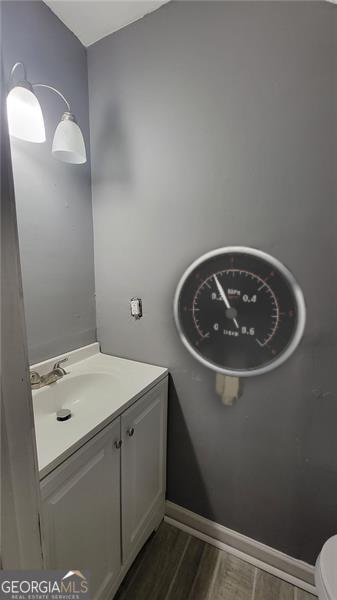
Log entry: 0.24 MPa
